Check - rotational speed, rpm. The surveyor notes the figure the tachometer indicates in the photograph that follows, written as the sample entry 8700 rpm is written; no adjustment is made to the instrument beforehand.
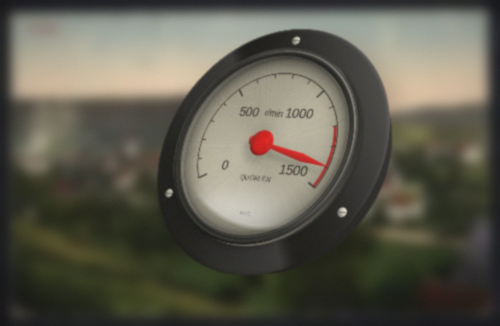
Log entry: 1400 rpm
